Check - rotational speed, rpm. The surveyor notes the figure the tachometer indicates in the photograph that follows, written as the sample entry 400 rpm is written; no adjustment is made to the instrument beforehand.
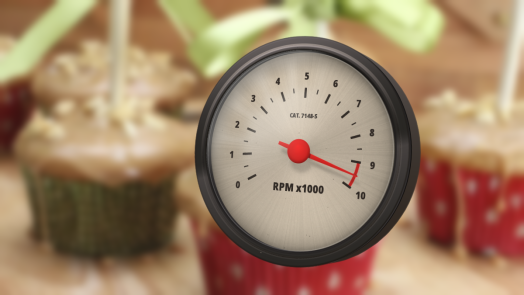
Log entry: 9500 rpm
